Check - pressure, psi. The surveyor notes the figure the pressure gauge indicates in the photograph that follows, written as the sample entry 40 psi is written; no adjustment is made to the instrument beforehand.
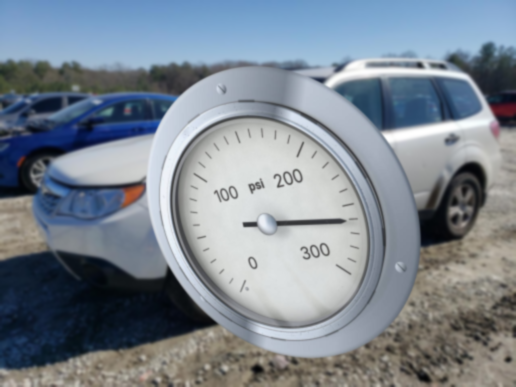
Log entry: 260 psi
